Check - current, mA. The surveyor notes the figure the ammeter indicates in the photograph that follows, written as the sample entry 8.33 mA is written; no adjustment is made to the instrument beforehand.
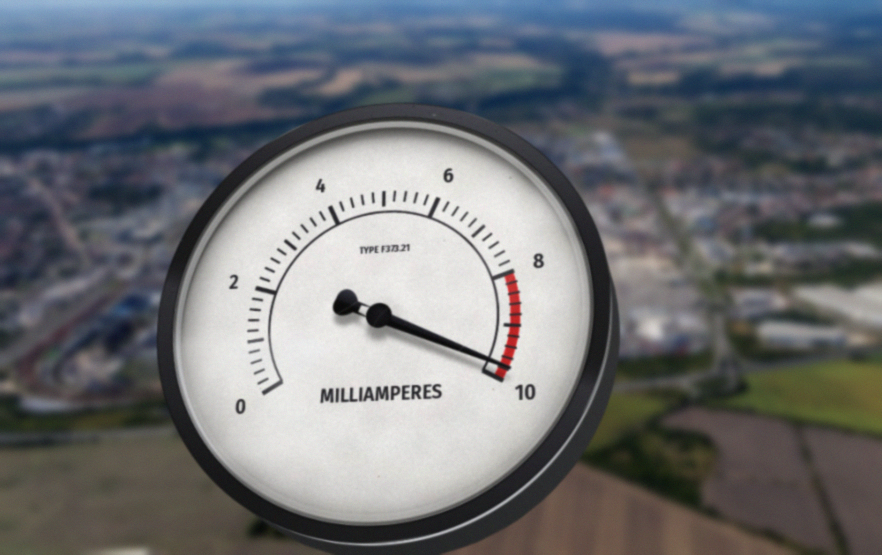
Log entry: 9.8 mA
